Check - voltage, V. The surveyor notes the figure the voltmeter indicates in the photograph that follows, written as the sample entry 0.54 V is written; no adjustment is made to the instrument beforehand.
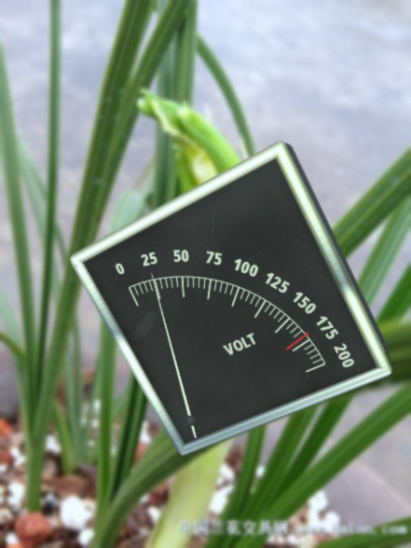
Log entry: 25 V
